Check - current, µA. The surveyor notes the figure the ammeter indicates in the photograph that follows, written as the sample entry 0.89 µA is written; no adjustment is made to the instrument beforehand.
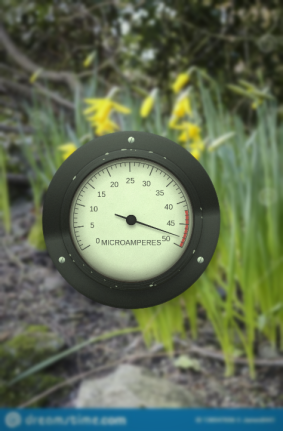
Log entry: 48 µA
